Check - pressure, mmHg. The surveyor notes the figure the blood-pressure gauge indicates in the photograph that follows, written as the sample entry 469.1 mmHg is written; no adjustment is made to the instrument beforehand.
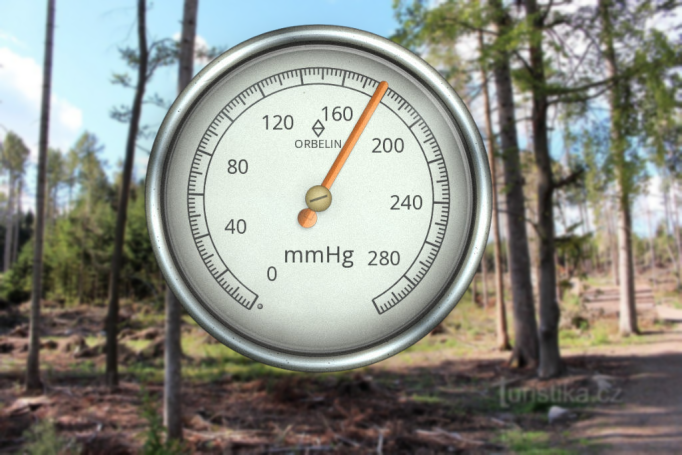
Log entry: 178 mmHg
